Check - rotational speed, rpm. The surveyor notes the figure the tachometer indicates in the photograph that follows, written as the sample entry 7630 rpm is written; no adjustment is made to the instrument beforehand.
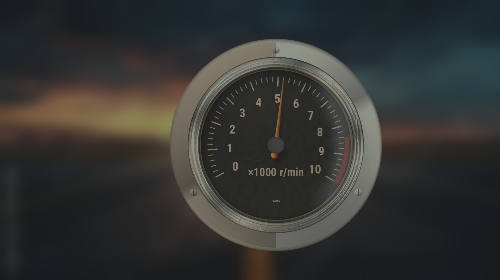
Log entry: 5200 rpm
